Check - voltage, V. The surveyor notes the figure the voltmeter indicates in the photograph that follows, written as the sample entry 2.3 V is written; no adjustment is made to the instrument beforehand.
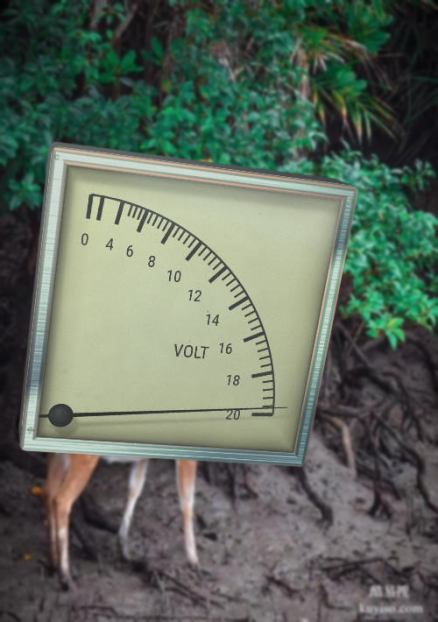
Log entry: 19.6 V
